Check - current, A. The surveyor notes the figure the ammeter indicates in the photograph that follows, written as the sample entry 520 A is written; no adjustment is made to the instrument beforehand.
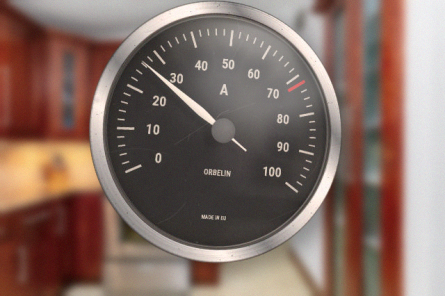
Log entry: 26 A
